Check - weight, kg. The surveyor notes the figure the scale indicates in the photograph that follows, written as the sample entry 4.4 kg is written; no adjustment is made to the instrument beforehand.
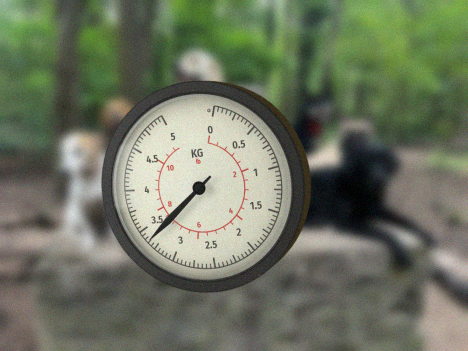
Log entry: 3.35 kg
